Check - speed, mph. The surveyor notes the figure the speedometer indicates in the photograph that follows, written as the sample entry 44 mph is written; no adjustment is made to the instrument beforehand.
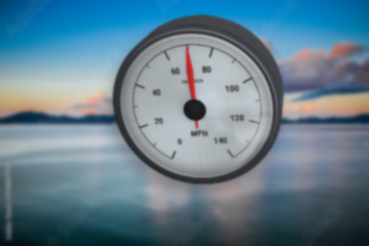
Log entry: 70 mph
